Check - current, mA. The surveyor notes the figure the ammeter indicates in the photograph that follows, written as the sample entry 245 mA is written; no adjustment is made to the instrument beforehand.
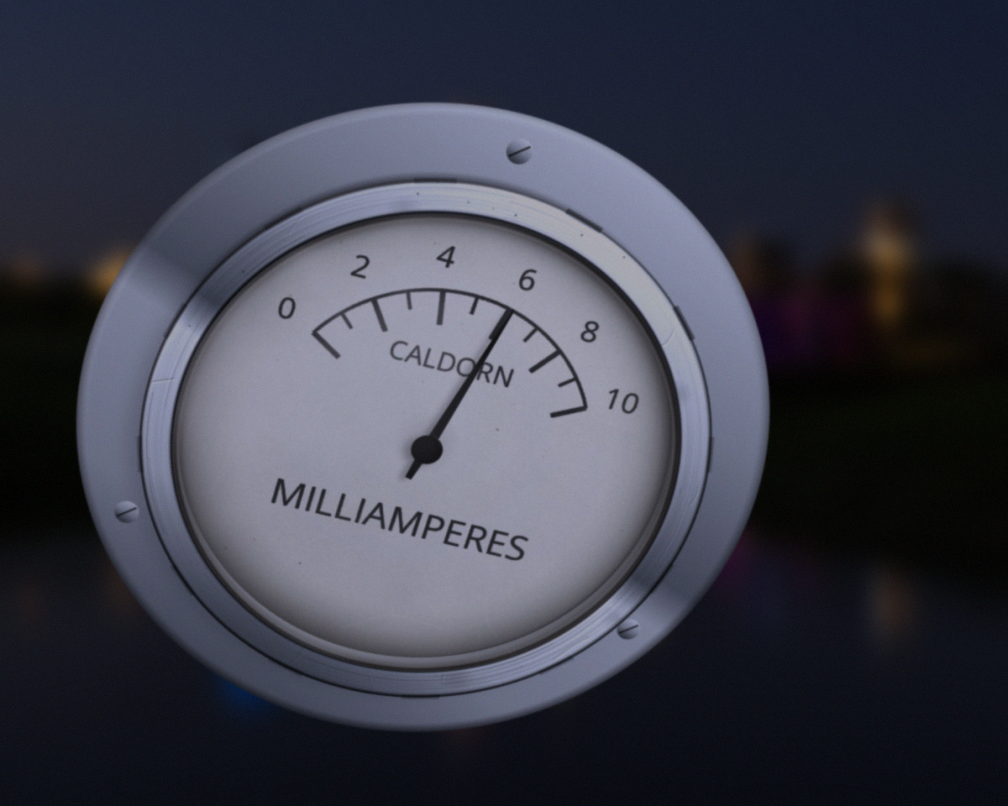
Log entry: 6 mA
